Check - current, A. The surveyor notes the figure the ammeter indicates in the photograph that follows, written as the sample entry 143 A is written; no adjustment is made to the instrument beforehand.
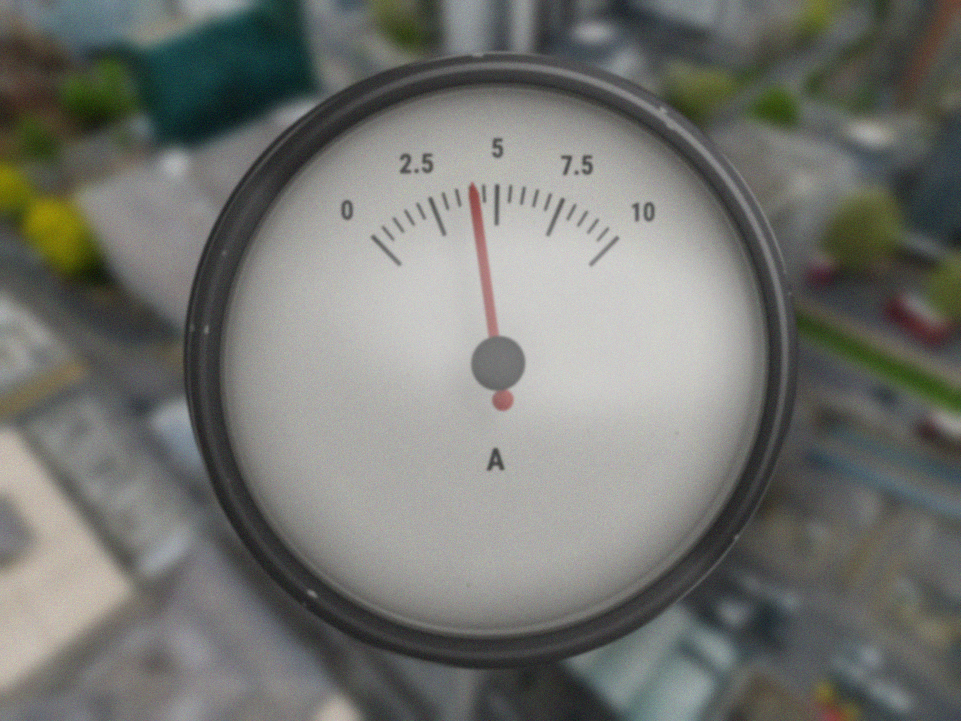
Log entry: 4 A
